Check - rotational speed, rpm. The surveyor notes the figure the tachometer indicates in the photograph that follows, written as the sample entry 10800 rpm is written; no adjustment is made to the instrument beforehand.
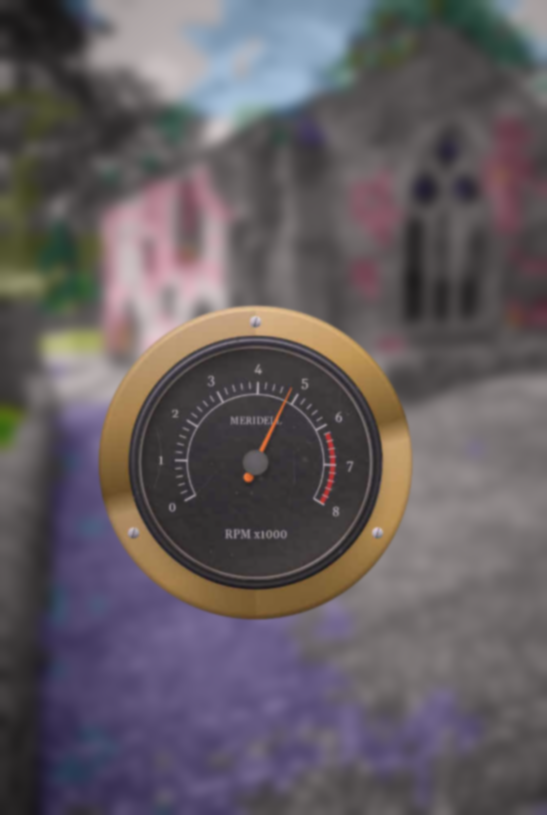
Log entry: 4800 rpm
